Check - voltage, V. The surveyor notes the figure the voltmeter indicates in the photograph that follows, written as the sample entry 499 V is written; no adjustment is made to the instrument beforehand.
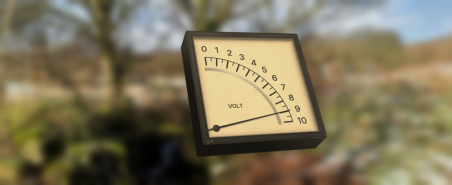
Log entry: 9 V
